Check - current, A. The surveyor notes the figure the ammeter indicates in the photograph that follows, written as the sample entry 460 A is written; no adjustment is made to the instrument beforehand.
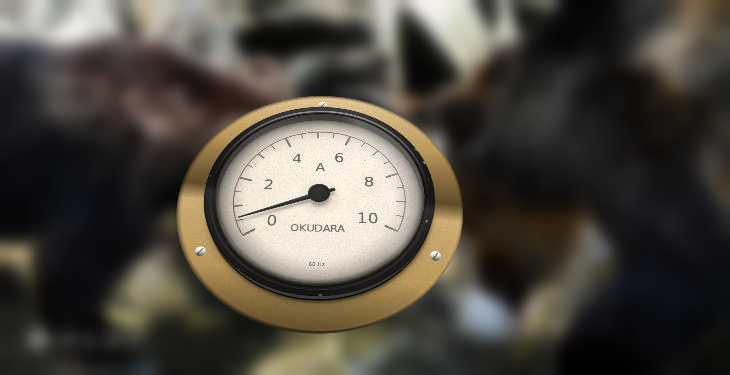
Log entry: 0.5 A
